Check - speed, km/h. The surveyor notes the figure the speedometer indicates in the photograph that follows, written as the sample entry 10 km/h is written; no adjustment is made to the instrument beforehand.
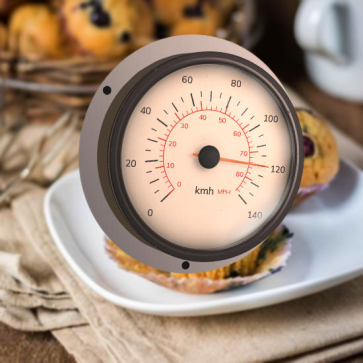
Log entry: 120 km/h
